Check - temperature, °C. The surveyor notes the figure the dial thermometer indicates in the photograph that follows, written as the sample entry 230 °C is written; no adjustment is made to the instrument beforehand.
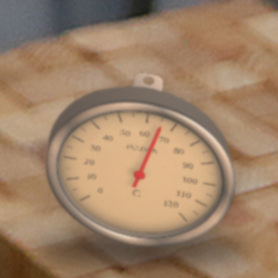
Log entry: 65 °C
